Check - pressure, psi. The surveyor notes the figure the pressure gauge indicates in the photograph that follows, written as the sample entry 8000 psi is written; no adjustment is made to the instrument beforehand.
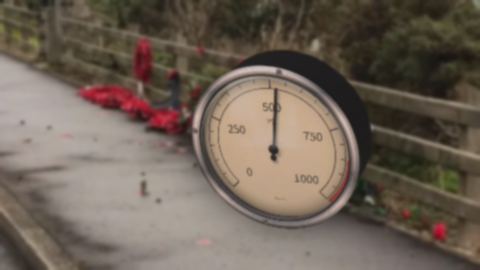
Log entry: 525 psi
